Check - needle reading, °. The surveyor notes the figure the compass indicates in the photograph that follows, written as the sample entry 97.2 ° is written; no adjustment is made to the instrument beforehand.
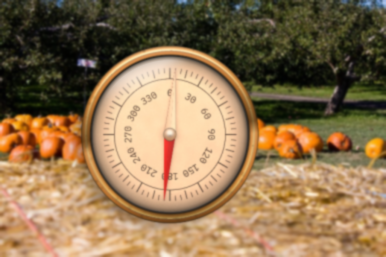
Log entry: 185 °
